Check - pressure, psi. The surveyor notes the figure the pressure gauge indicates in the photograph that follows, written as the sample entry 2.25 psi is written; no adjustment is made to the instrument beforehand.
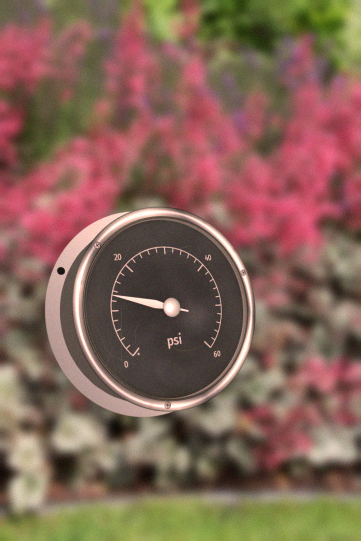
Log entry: 13 psi
